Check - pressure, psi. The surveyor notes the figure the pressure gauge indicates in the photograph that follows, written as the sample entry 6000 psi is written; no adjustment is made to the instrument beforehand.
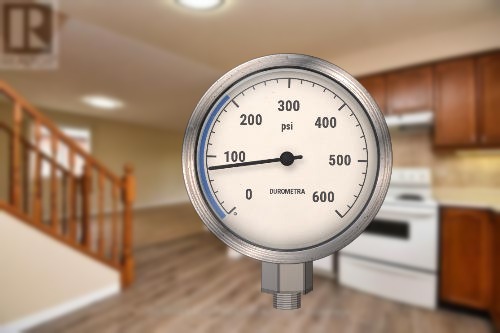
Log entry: 80 psi
